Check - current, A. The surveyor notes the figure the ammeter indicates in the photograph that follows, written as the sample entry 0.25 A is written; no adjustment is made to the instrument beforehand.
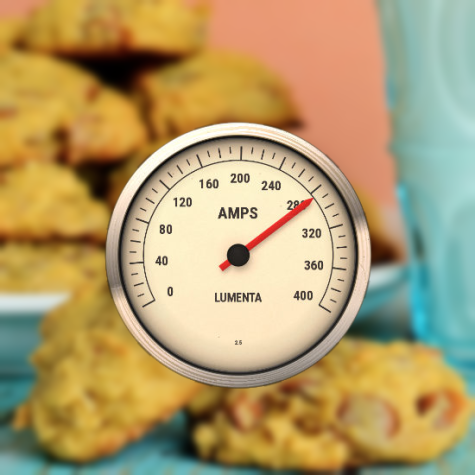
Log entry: 285 A
